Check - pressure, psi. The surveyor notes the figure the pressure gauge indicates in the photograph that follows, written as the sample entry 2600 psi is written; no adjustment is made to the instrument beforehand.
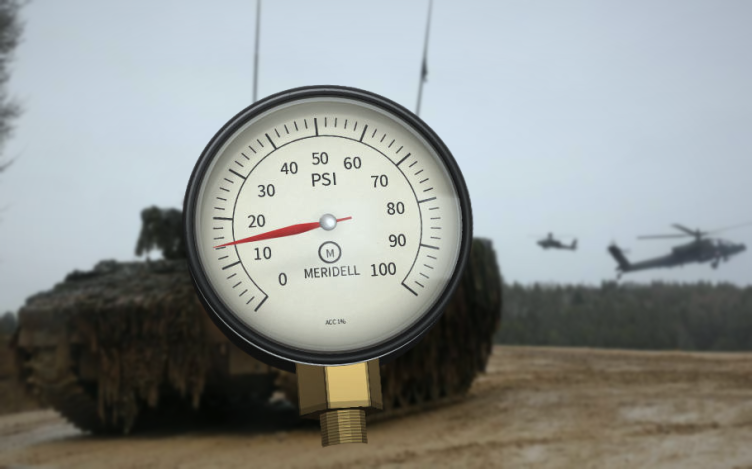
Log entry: 14 psi
